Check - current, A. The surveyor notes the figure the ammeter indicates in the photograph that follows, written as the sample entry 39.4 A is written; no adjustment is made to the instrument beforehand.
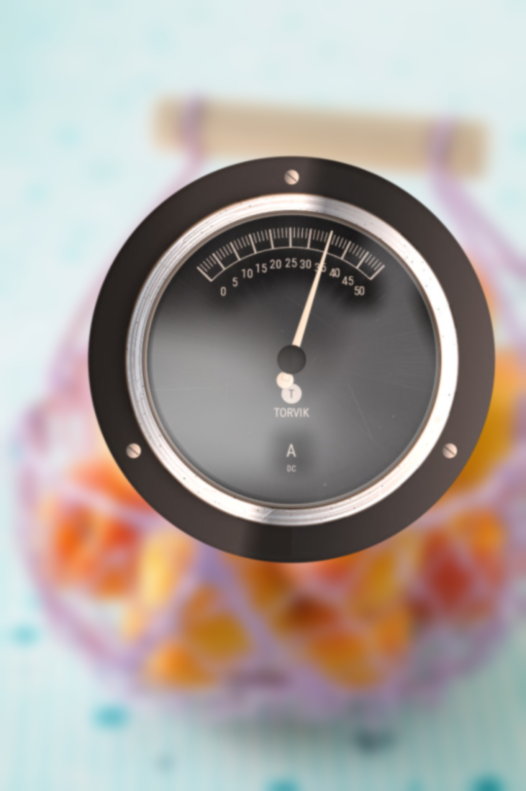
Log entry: 35 A
